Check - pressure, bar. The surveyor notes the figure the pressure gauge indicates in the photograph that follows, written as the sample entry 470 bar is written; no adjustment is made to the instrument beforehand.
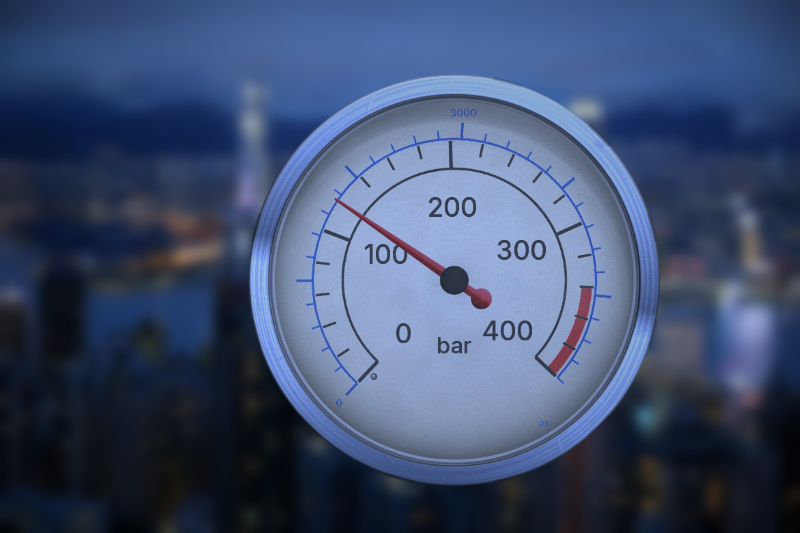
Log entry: 120 bar
